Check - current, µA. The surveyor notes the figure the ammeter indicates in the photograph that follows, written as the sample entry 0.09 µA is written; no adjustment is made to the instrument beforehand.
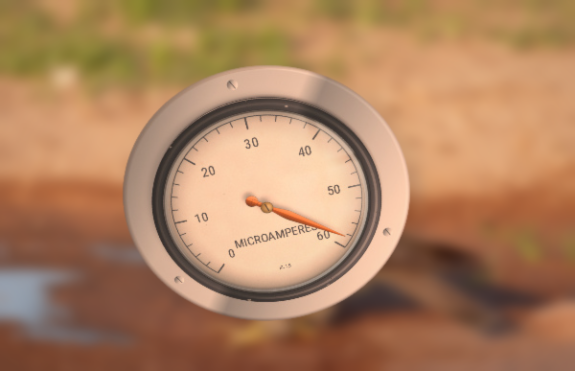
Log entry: 58 µA
